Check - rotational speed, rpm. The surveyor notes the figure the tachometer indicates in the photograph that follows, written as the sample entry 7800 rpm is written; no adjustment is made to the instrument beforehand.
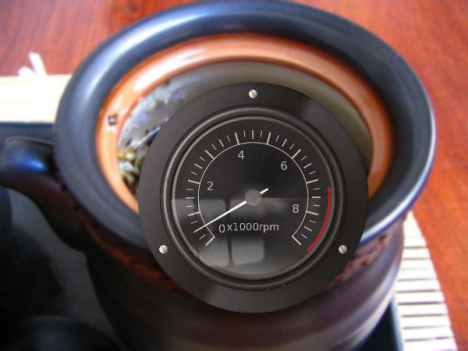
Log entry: 500 rpm
